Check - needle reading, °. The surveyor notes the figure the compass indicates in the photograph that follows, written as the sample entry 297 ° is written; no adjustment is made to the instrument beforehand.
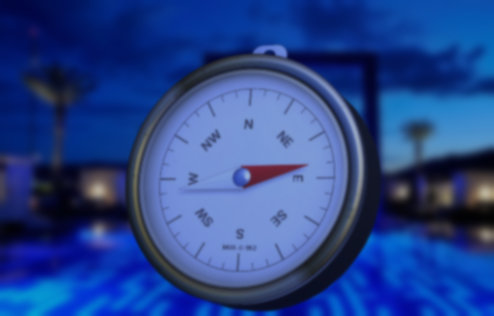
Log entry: 80 °
